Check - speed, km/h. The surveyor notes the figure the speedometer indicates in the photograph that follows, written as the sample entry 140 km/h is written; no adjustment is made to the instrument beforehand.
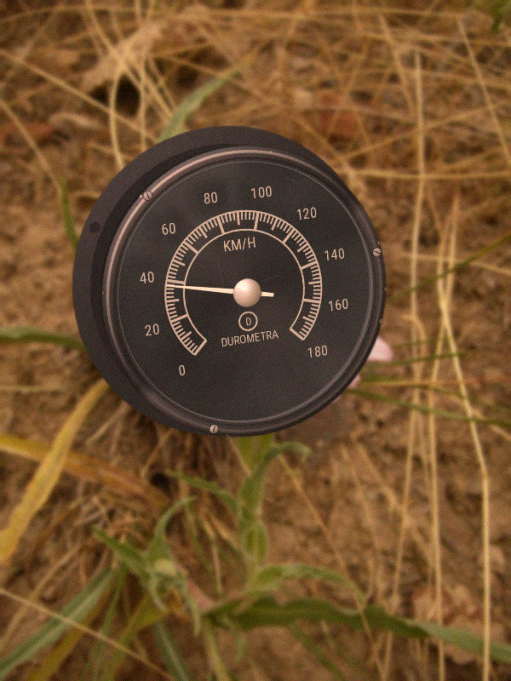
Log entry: 38 km/h
